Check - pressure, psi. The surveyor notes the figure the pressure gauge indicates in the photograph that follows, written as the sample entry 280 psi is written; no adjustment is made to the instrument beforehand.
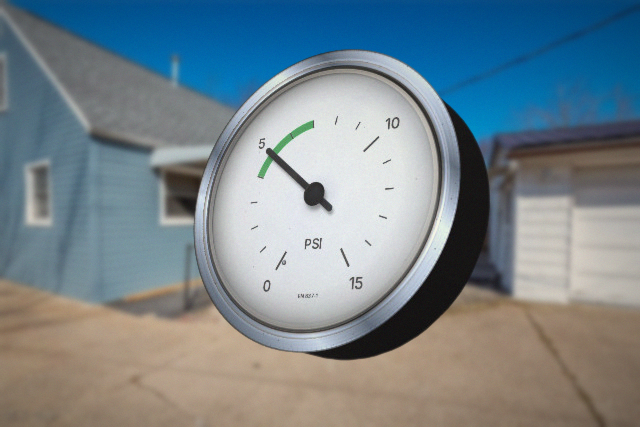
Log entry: 5 psi
